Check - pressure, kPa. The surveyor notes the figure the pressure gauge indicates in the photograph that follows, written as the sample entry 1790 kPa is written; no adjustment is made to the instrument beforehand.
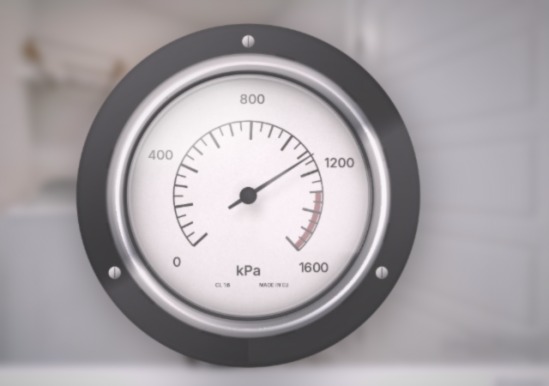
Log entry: 1125 kPa
